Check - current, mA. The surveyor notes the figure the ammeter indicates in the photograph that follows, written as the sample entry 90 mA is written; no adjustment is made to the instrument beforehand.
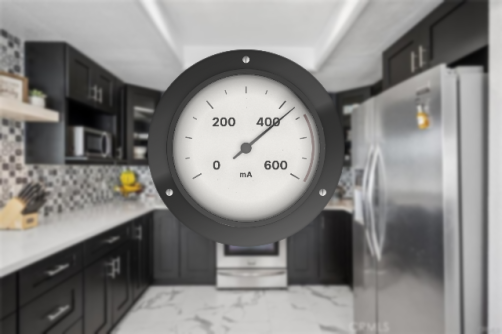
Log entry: 425 mA
